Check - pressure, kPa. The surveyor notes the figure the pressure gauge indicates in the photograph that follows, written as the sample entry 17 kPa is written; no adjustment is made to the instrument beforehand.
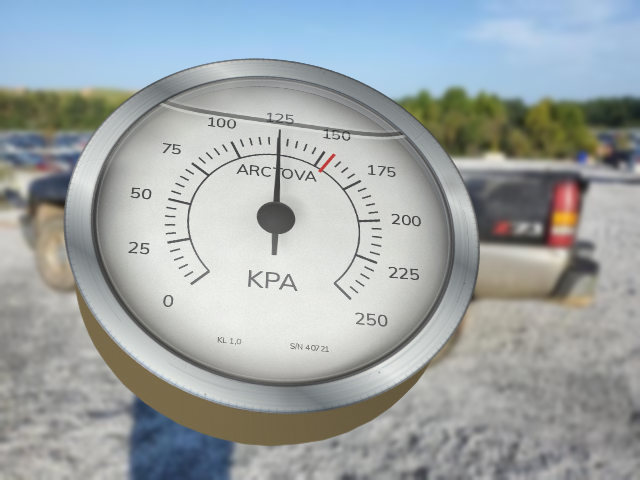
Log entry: 125 kPa
